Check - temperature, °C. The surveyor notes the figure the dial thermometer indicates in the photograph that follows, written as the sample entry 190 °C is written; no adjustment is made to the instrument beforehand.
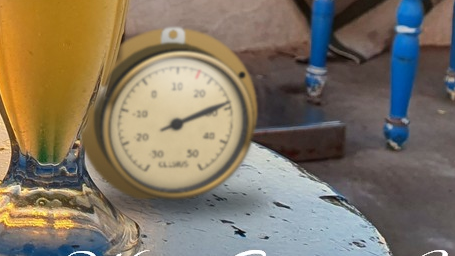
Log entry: 28 °C
